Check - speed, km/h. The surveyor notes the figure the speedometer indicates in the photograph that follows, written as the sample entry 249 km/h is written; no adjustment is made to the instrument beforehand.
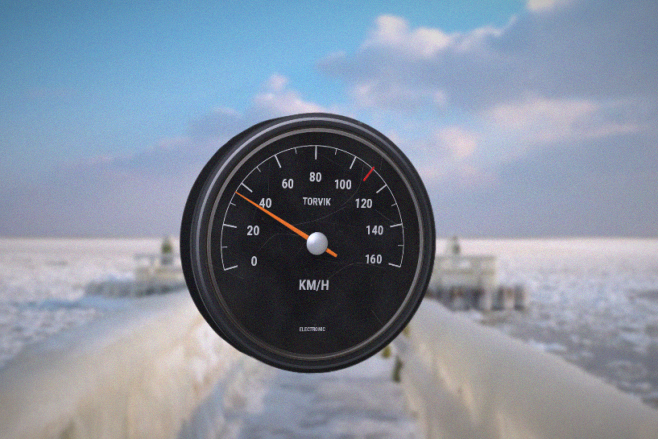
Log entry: 35 km/h
